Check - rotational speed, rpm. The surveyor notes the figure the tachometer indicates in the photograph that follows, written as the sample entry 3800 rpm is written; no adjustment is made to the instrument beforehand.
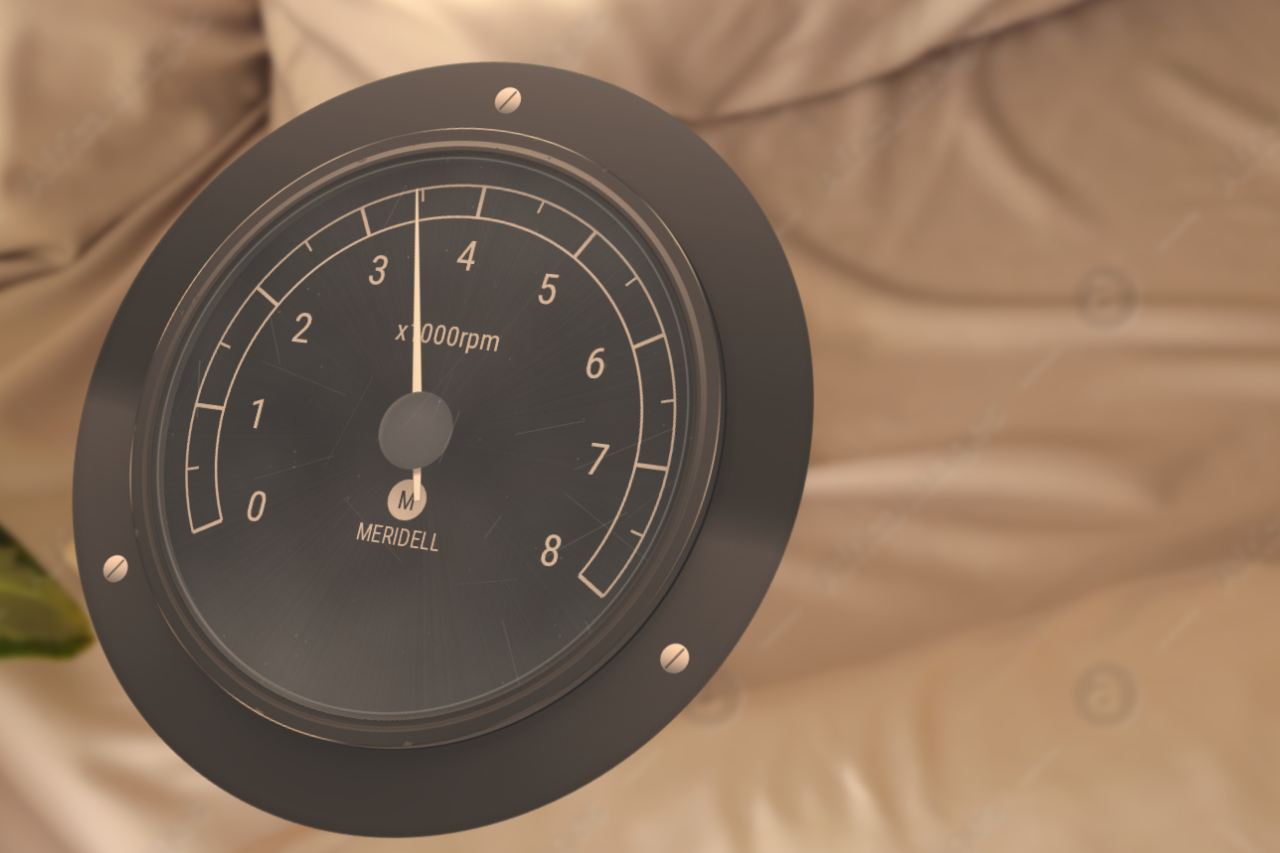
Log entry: 3500 rpm
